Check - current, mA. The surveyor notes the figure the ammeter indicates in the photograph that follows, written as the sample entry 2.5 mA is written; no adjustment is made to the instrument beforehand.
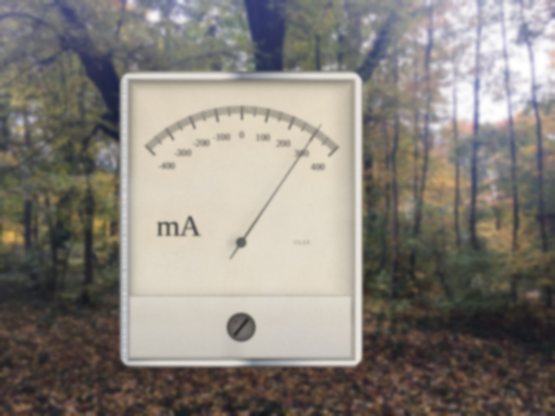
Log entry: 300 mA
